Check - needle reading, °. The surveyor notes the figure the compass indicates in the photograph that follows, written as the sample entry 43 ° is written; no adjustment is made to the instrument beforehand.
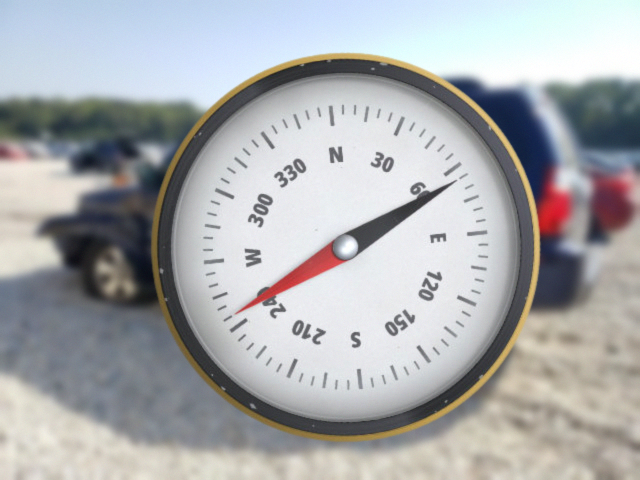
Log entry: 245 °
